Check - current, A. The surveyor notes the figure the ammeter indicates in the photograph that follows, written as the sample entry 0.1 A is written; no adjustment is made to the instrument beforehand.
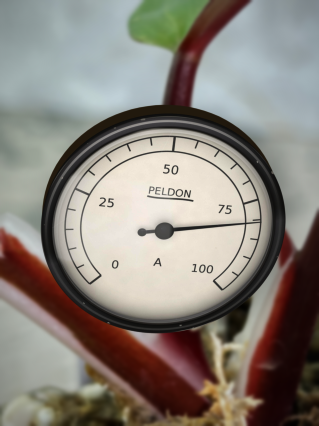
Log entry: 80 A
